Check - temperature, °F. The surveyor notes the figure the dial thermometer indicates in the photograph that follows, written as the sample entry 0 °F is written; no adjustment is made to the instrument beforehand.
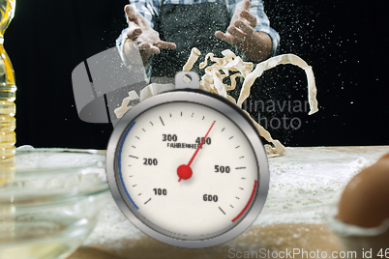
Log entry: 400 °F
